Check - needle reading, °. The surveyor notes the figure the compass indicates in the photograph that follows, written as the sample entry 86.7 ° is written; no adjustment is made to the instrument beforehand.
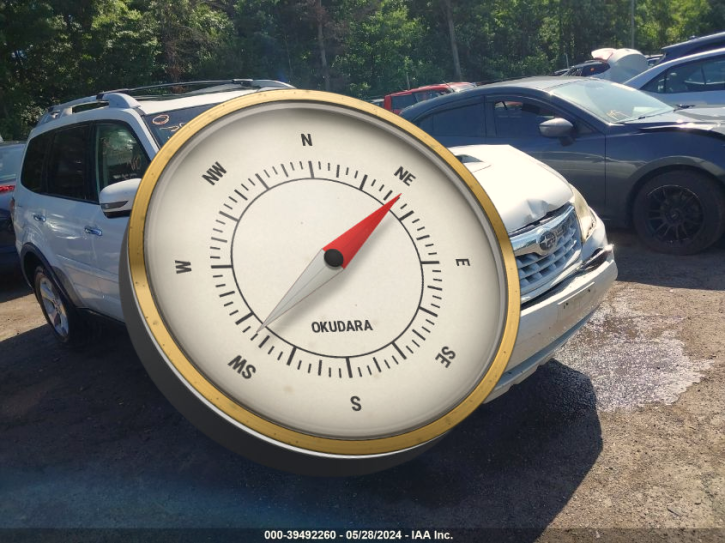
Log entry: 50 °
